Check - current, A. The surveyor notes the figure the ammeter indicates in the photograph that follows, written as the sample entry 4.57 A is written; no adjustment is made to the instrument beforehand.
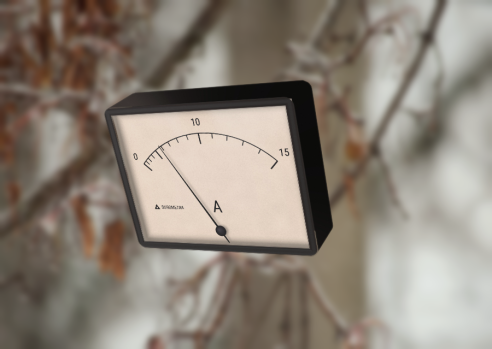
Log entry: 6 A
